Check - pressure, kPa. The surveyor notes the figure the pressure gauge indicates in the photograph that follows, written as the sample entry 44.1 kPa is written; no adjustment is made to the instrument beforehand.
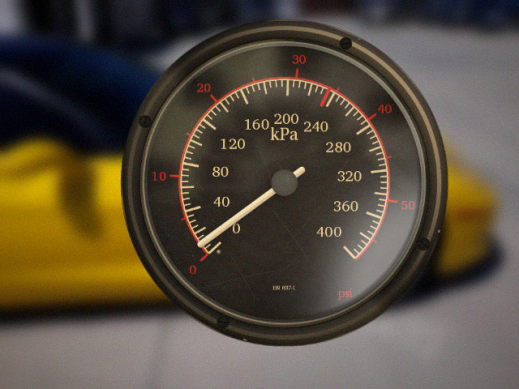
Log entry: 10 kPa
